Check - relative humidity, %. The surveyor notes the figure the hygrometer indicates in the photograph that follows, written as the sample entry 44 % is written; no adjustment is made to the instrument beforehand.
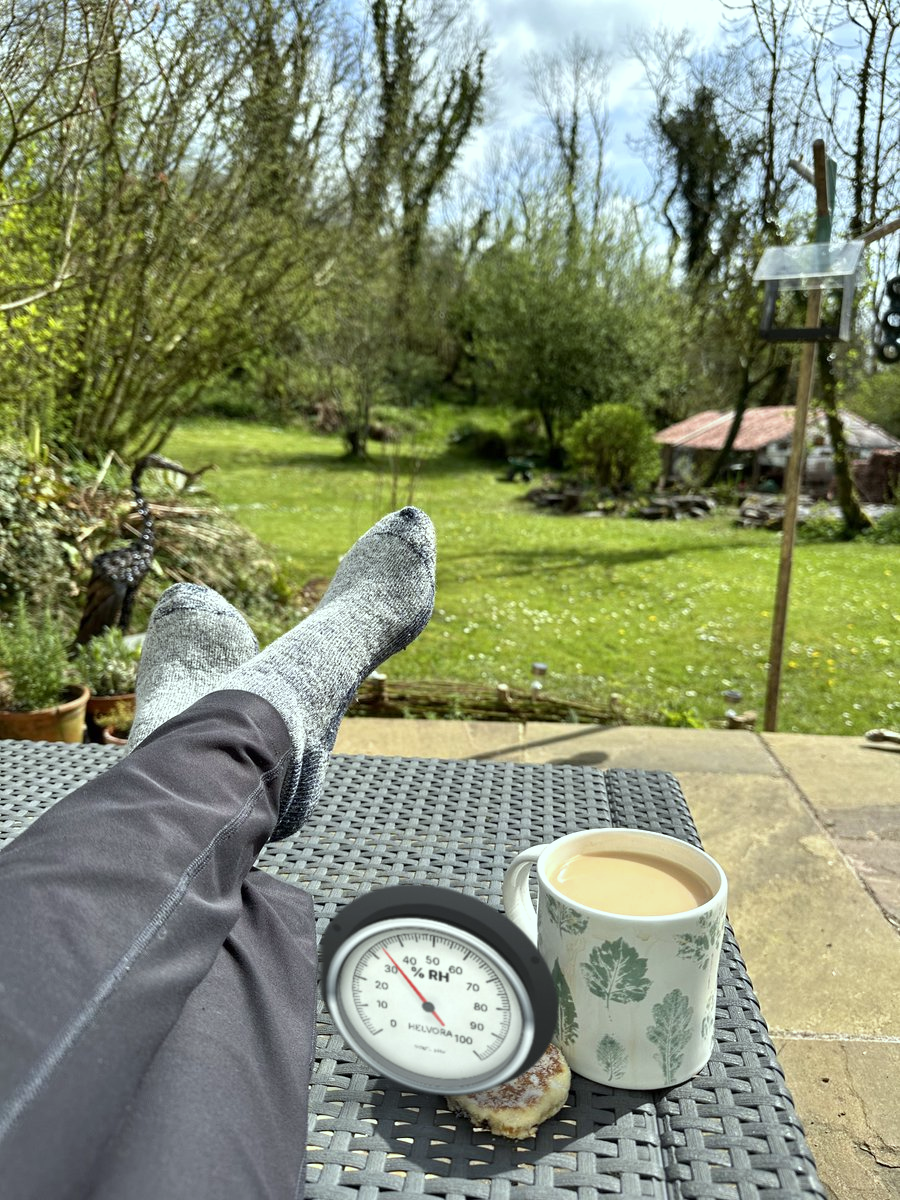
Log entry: 35 %
